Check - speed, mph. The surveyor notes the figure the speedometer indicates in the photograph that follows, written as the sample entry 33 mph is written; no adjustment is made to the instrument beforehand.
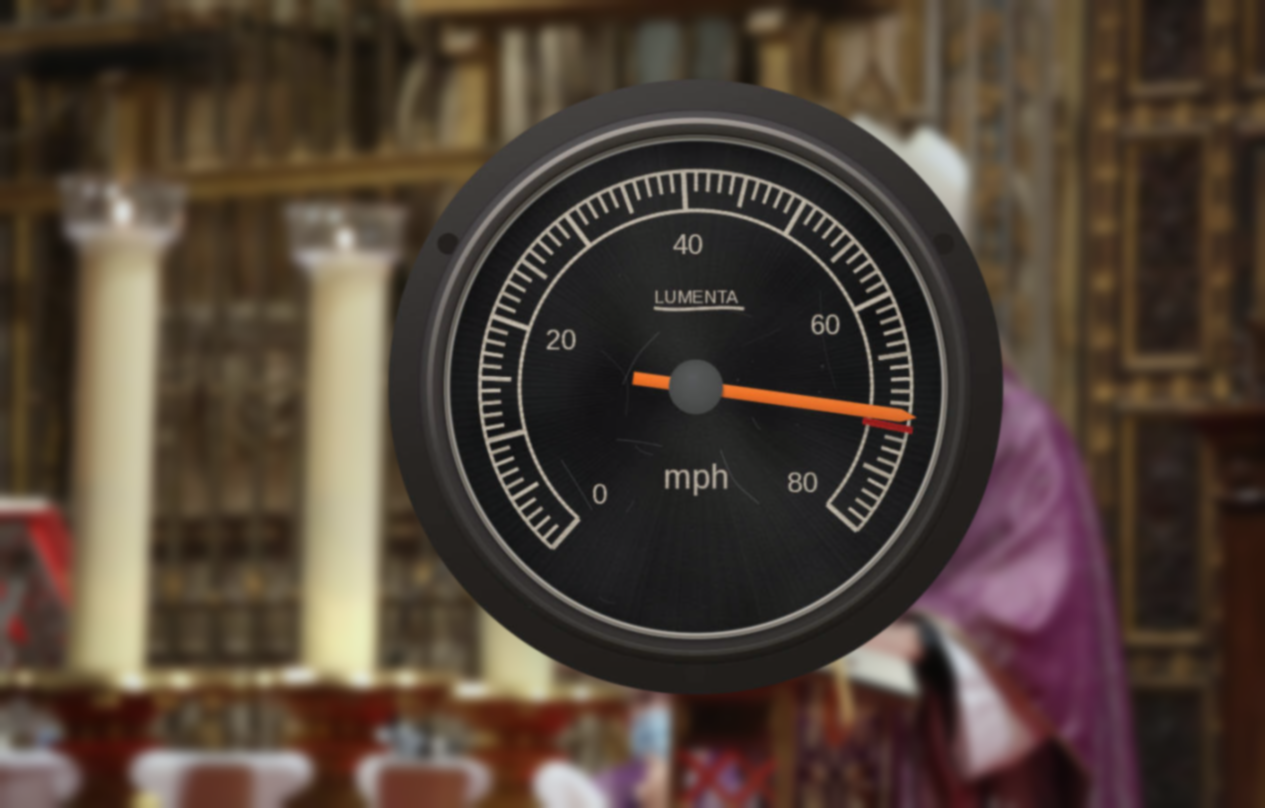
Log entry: 70 mph
